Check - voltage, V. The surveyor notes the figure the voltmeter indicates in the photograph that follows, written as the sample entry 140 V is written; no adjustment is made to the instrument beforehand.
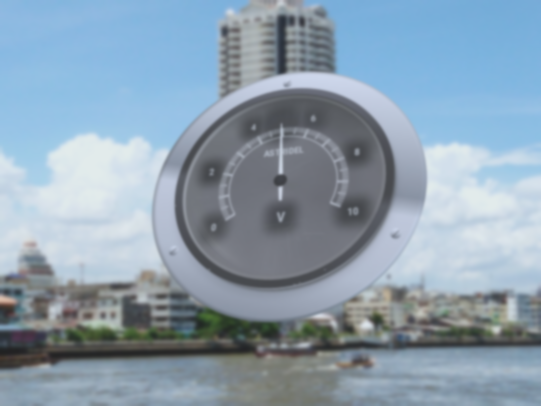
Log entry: 5 V
